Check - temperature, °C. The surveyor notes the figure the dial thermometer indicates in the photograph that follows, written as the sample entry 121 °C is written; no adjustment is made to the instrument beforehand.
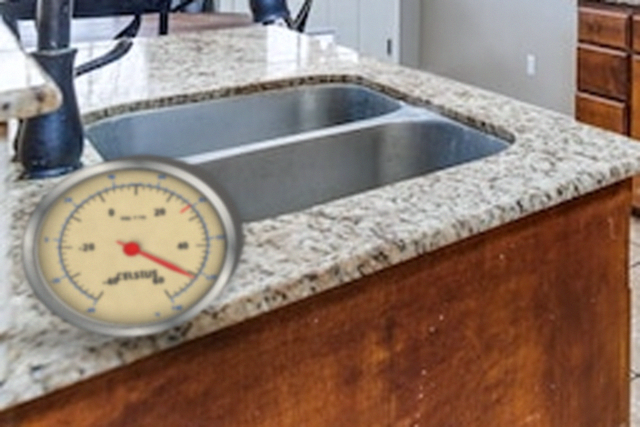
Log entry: 50 °C
